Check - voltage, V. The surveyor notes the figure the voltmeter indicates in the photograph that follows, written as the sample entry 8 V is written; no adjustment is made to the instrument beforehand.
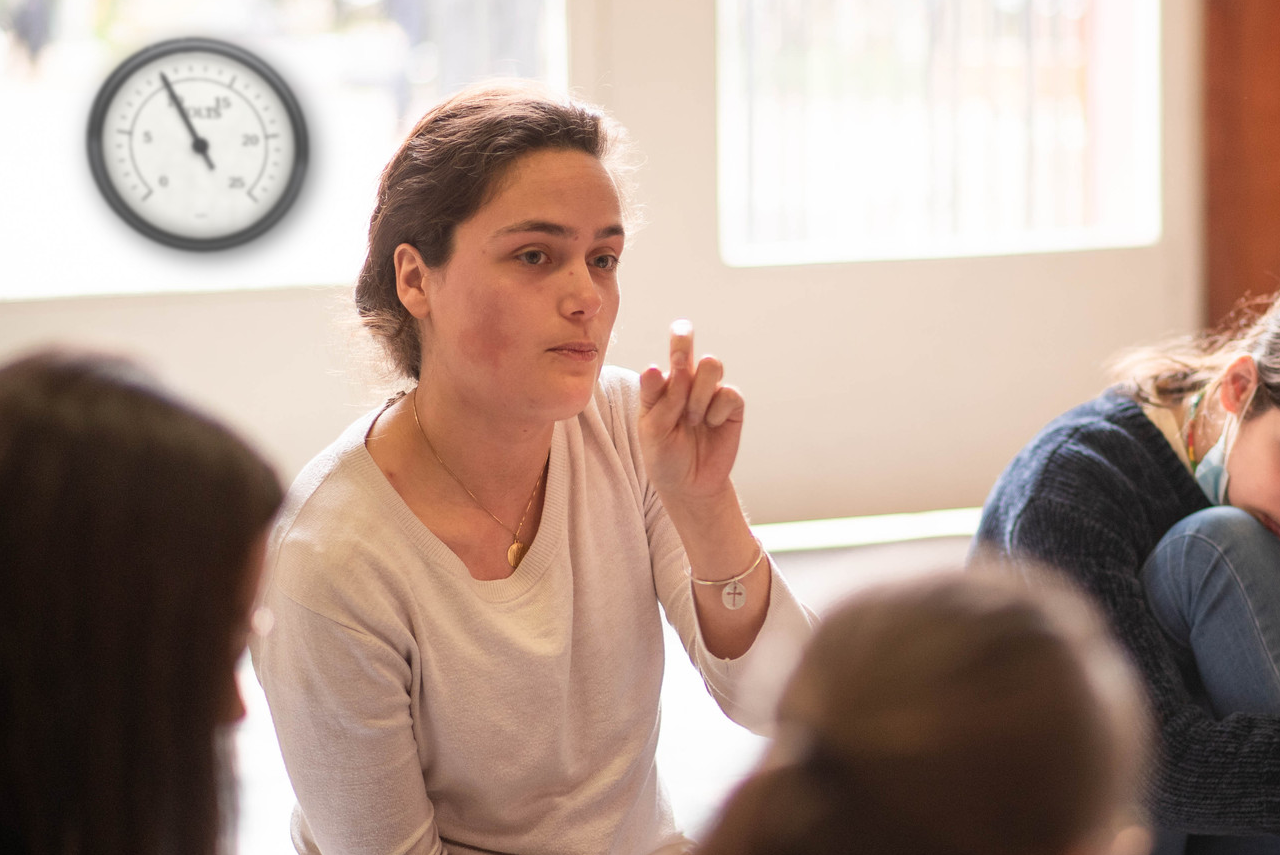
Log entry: 10 V
